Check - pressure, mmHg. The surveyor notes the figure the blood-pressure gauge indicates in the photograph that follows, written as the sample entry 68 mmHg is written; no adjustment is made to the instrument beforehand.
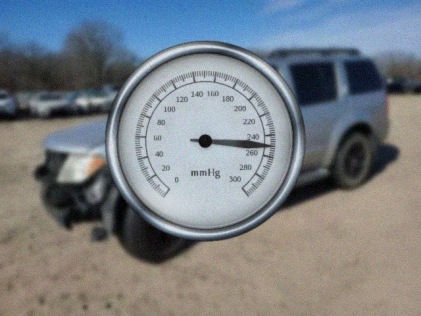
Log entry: 250 mmHg
